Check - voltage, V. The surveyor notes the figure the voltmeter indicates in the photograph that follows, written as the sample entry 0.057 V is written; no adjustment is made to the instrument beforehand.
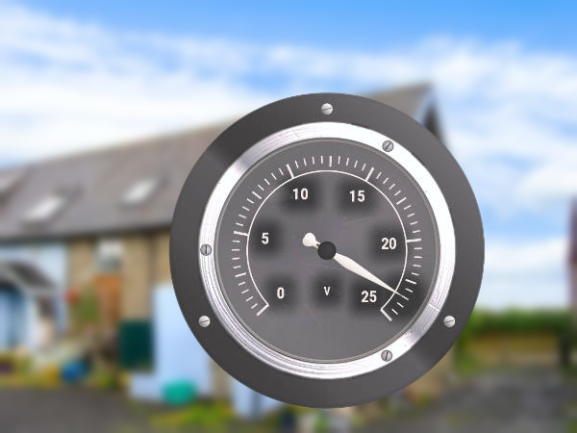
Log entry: 23.5 V
